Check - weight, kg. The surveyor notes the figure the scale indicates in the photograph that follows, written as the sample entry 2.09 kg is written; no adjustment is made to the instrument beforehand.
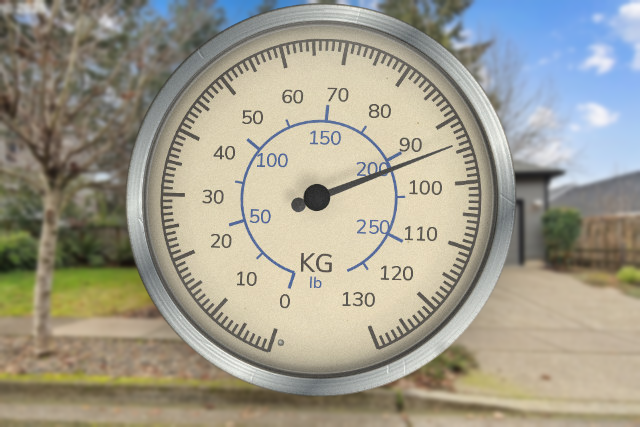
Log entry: 94 kg
